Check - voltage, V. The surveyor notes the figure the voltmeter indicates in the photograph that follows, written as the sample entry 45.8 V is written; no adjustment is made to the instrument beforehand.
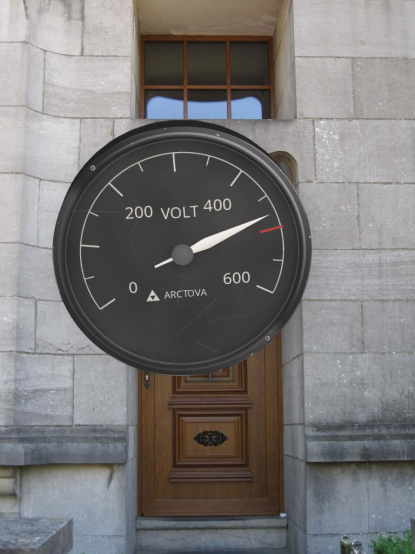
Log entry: 475 V
